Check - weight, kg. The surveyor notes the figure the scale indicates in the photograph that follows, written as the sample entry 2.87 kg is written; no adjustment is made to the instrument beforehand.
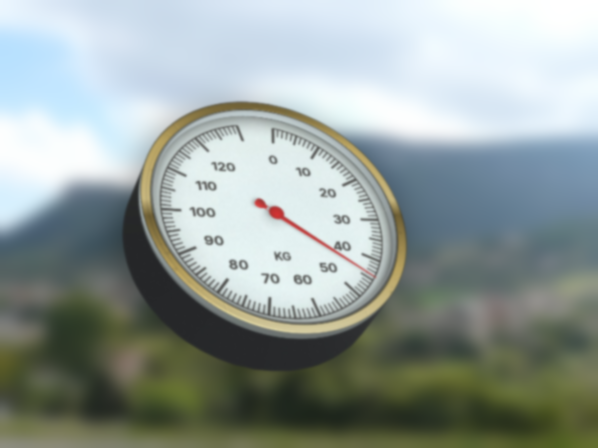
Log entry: 45 kg
